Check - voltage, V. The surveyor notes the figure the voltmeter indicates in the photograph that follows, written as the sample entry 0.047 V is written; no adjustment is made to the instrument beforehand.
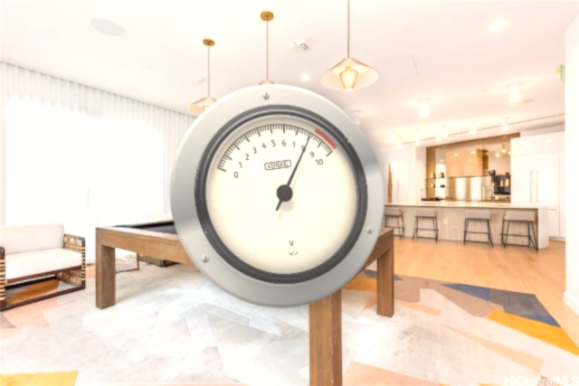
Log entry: 8 V
